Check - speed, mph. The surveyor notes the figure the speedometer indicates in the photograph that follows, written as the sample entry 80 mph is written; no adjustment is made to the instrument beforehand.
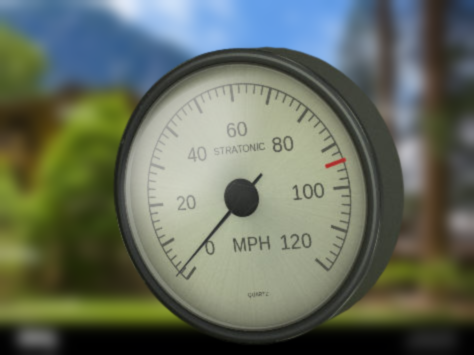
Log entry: 2 mph
